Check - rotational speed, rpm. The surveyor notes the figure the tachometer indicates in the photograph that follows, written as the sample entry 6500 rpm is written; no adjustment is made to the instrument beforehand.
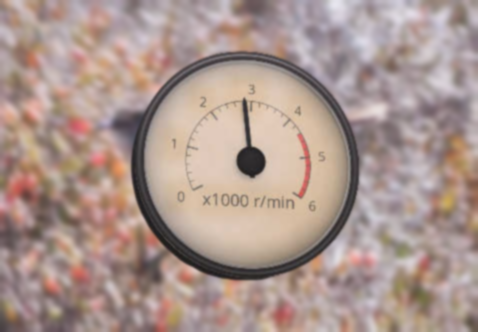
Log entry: 2800 rpm
